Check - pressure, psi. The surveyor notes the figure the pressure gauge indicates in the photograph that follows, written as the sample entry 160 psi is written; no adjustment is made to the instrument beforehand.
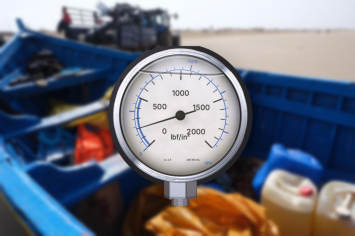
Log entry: 200 psi
